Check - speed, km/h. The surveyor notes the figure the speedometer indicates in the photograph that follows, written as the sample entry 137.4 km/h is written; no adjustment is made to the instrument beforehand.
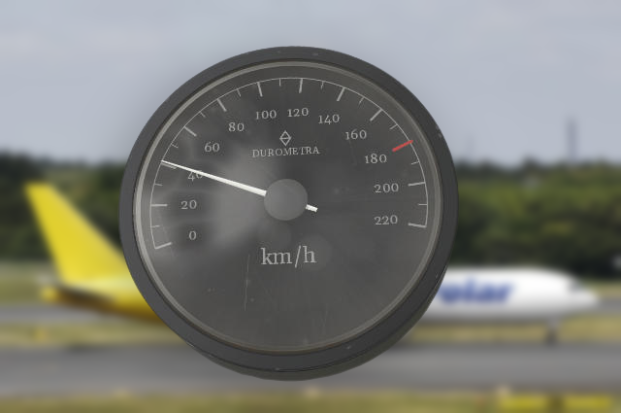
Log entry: 40 km/h
